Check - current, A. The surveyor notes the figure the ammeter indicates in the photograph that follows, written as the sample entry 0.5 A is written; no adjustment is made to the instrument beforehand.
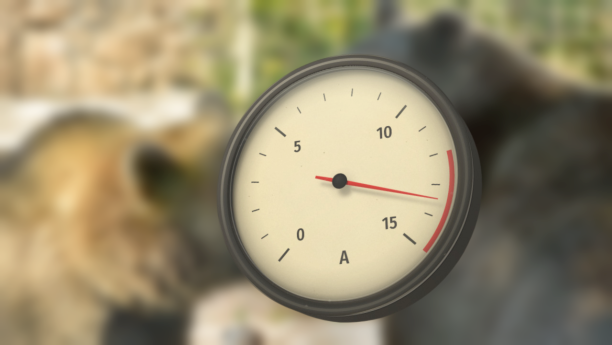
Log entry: 13.5 A
